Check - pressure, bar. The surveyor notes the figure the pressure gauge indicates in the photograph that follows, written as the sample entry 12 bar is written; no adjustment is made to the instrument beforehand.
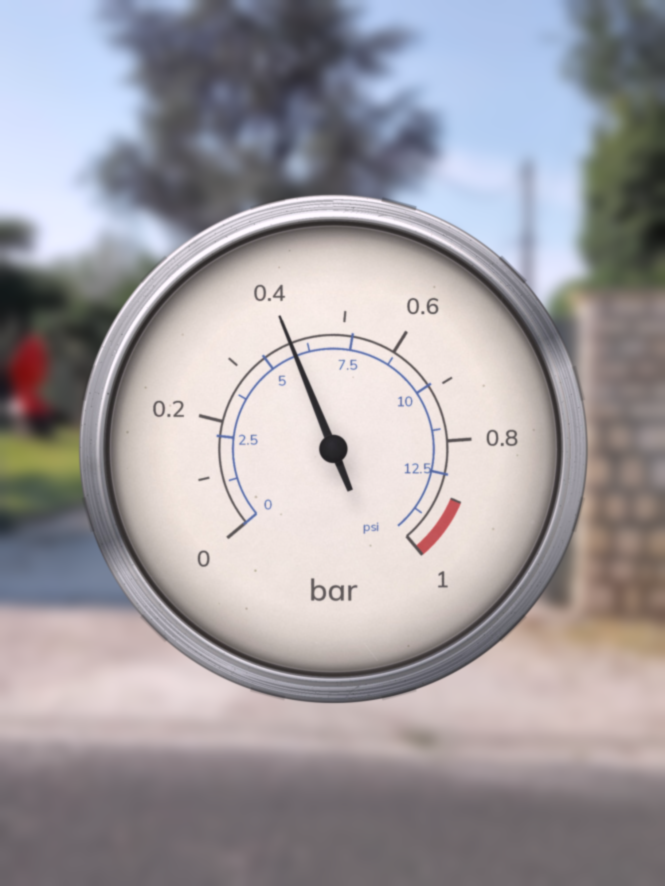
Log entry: 0.4 bar
